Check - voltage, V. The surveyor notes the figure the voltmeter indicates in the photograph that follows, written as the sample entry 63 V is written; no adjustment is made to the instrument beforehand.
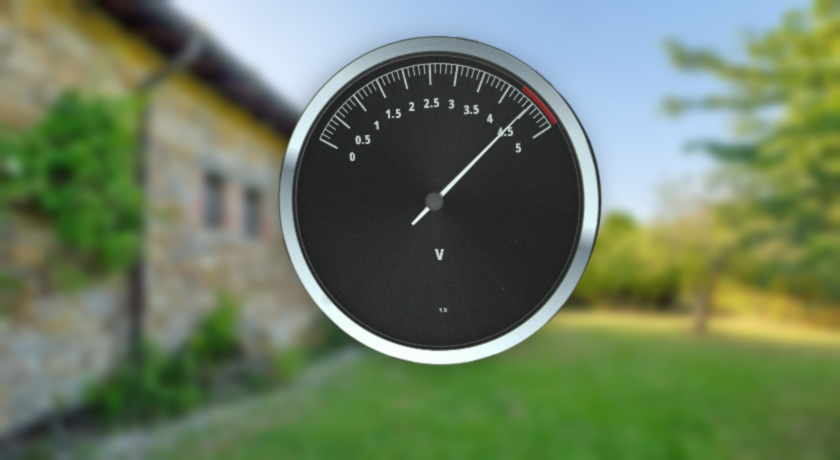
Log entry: 4.5 V
